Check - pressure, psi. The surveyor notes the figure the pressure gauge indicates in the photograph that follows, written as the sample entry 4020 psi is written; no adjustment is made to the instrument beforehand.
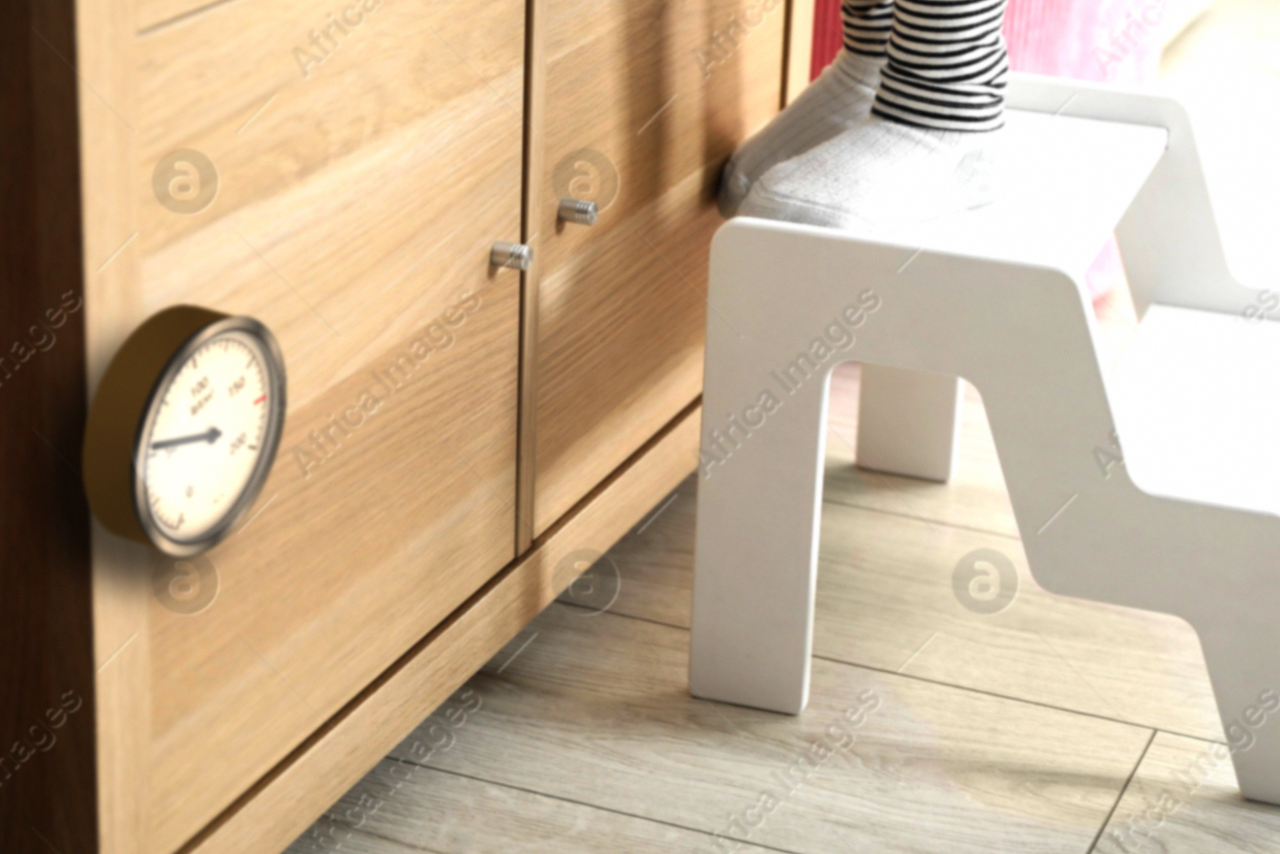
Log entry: 55 psi
